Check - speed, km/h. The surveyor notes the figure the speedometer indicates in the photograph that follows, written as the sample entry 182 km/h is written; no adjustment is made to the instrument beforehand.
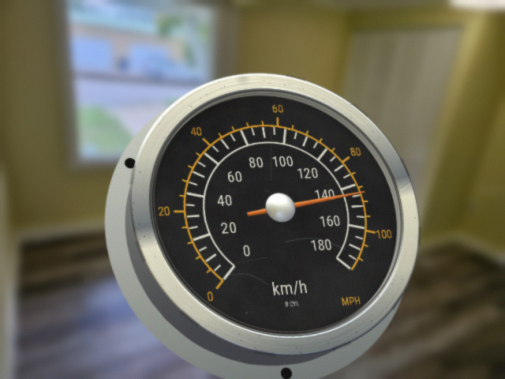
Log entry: 145 km/h
